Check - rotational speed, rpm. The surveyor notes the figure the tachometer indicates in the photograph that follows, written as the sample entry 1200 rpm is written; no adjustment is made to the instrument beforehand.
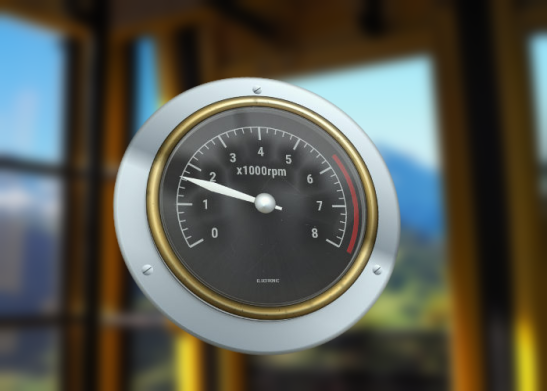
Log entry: 1600 rpm
